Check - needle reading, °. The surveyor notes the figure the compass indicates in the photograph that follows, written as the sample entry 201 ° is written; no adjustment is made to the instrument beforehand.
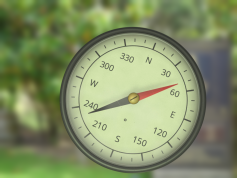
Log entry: 50 °
